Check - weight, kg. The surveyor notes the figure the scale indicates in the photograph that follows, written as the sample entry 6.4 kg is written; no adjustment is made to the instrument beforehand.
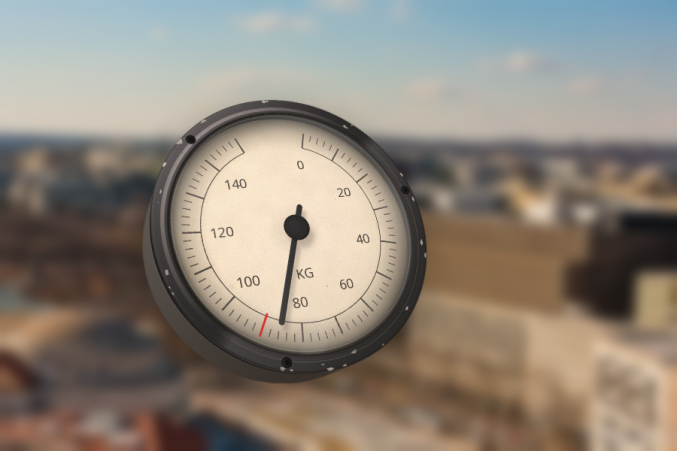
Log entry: 86 kg
